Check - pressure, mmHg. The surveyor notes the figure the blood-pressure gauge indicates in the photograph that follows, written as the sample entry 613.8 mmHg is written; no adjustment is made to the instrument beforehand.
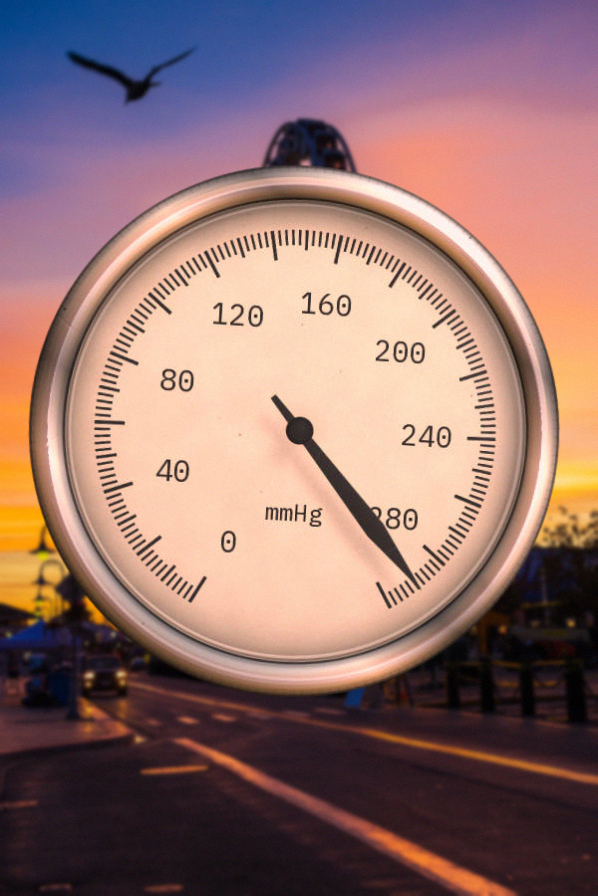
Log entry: 290 mmHg
